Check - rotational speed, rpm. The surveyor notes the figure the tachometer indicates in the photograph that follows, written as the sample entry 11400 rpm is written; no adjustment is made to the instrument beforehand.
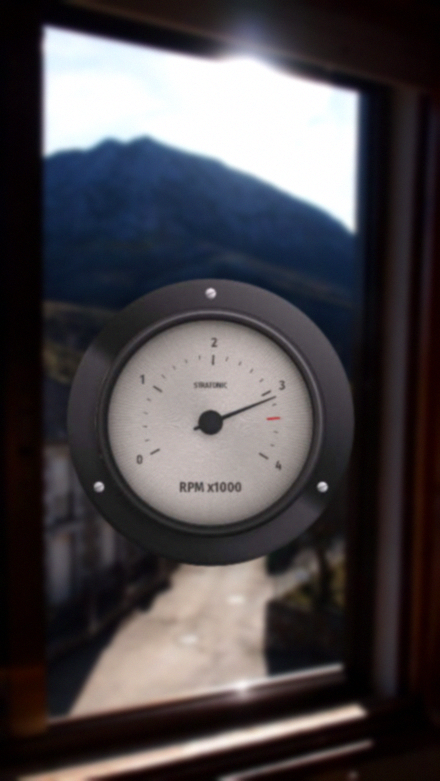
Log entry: 3100 rpm
